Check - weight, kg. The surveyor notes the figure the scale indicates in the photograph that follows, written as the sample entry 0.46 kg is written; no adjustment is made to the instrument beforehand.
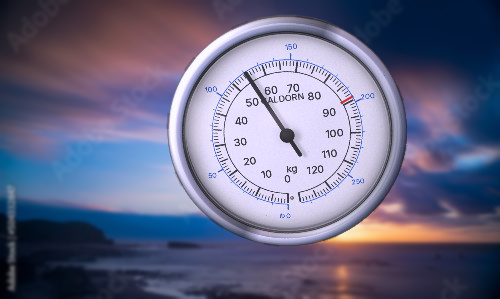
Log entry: 55 kg
